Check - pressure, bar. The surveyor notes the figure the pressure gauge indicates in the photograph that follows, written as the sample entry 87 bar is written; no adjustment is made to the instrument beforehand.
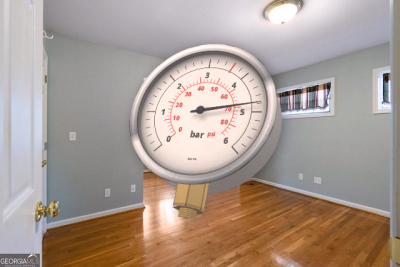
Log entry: 4.8 bar
